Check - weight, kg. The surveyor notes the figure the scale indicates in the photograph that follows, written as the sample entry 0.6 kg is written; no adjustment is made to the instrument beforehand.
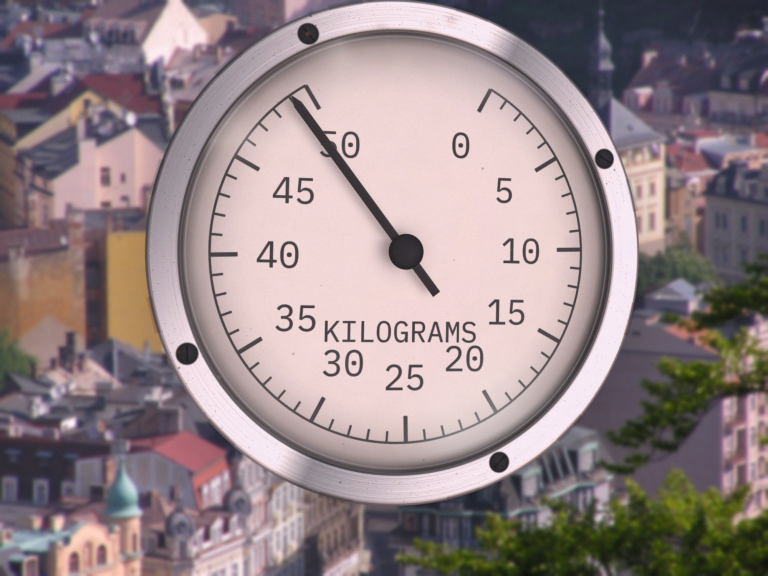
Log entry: 49 kg
